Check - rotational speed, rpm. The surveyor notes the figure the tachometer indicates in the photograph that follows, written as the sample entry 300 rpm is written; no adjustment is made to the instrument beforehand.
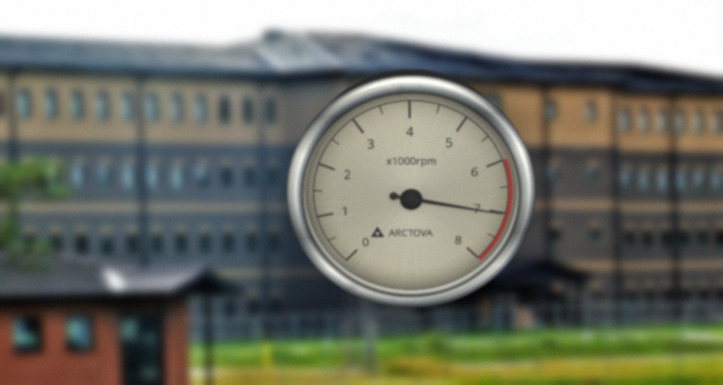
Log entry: 7000 rpm
